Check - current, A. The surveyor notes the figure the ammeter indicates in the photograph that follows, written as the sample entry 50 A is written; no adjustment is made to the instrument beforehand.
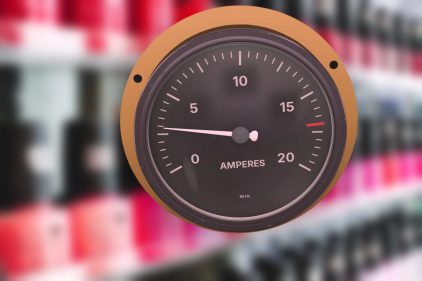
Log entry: 3 A
